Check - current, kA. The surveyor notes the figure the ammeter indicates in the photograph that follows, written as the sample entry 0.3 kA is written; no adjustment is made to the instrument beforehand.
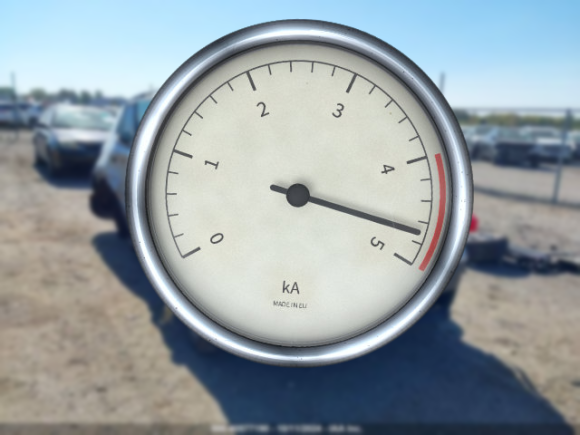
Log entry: 4.7 kA
